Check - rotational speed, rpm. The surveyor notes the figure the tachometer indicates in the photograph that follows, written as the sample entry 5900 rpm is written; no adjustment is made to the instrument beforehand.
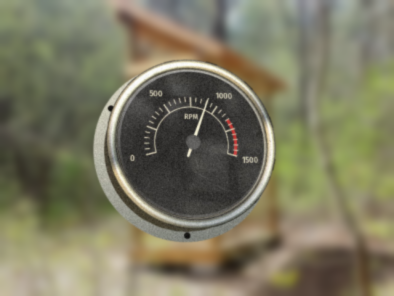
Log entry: 900 rpm
